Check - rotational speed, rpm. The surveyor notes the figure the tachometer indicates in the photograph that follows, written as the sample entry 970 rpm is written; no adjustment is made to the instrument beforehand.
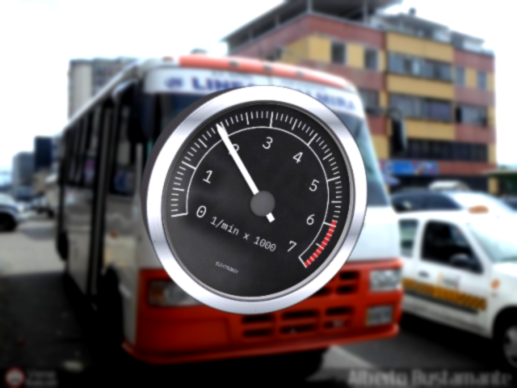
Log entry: 1900 rpm
